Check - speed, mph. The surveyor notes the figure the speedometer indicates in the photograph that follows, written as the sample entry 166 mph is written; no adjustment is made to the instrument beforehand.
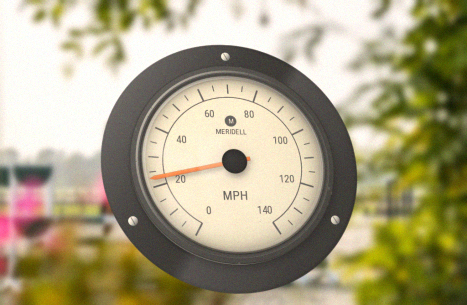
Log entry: 22.5 mph
